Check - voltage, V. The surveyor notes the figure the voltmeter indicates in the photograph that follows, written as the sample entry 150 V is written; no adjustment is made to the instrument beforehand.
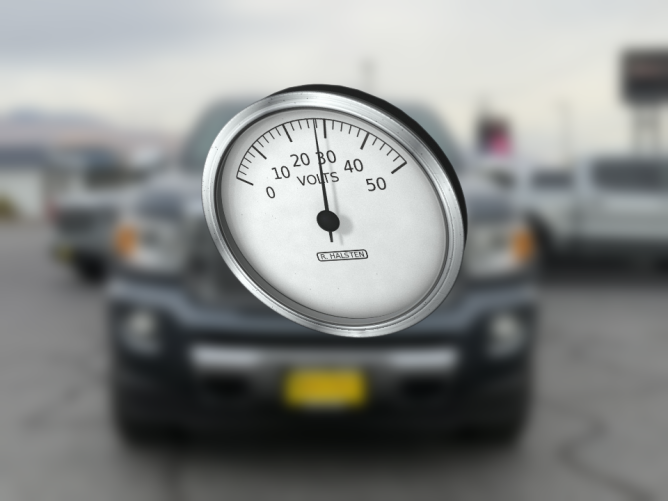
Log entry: 28 V
